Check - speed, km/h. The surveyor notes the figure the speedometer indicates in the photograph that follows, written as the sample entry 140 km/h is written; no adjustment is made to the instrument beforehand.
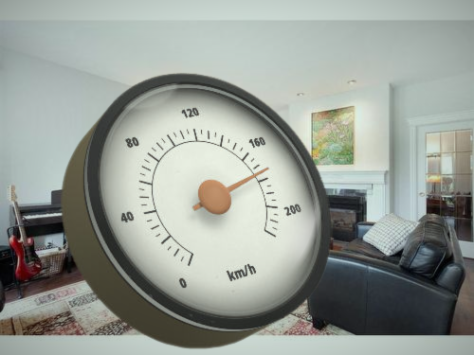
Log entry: 175 km/h
